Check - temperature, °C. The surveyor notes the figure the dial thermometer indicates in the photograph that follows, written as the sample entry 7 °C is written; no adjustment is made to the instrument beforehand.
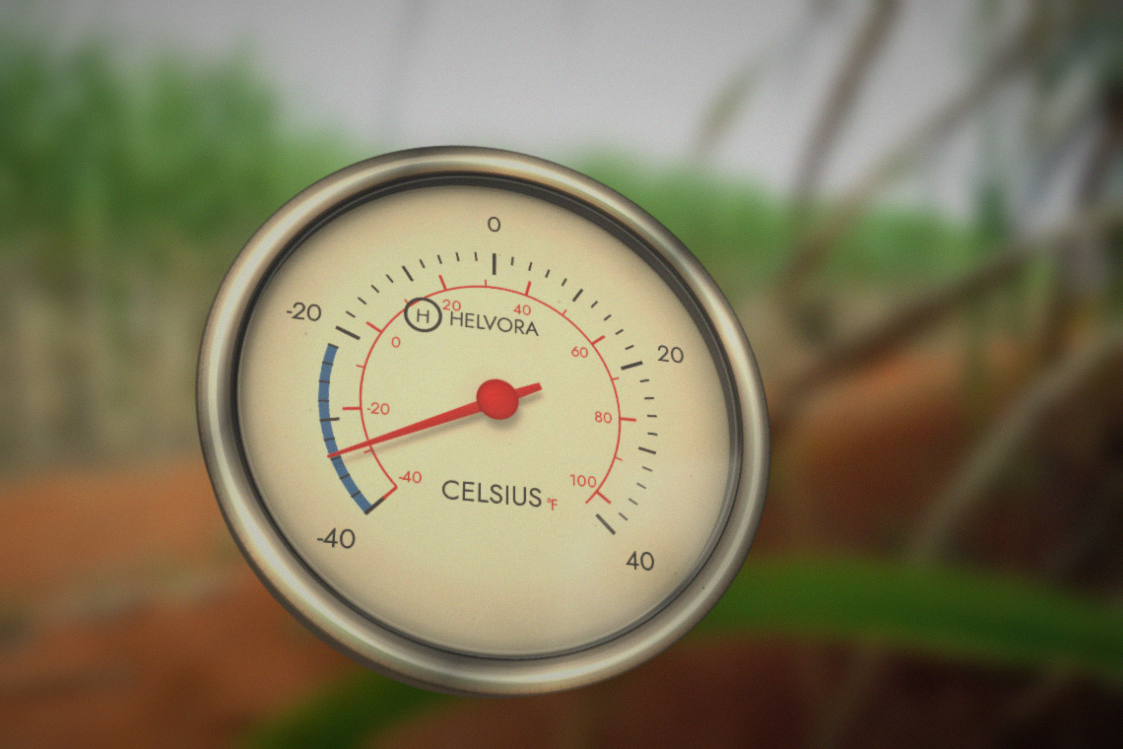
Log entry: -34 °C
